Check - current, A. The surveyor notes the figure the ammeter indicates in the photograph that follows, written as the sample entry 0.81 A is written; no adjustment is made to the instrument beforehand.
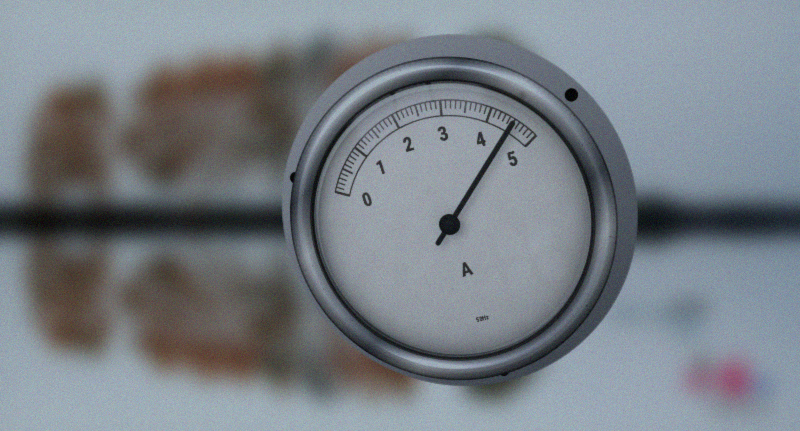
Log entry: 4.5 A
